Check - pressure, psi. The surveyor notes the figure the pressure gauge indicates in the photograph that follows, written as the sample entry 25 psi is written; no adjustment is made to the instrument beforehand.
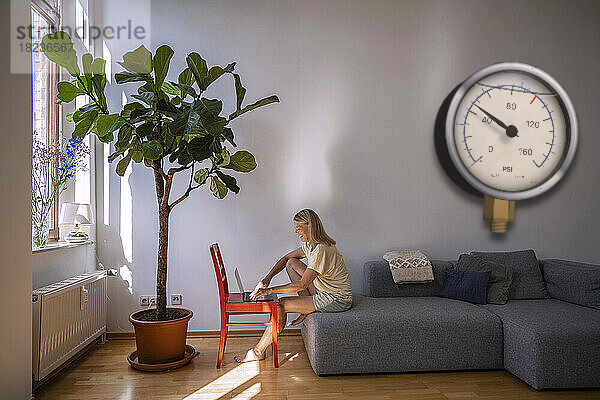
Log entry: 45 psi
